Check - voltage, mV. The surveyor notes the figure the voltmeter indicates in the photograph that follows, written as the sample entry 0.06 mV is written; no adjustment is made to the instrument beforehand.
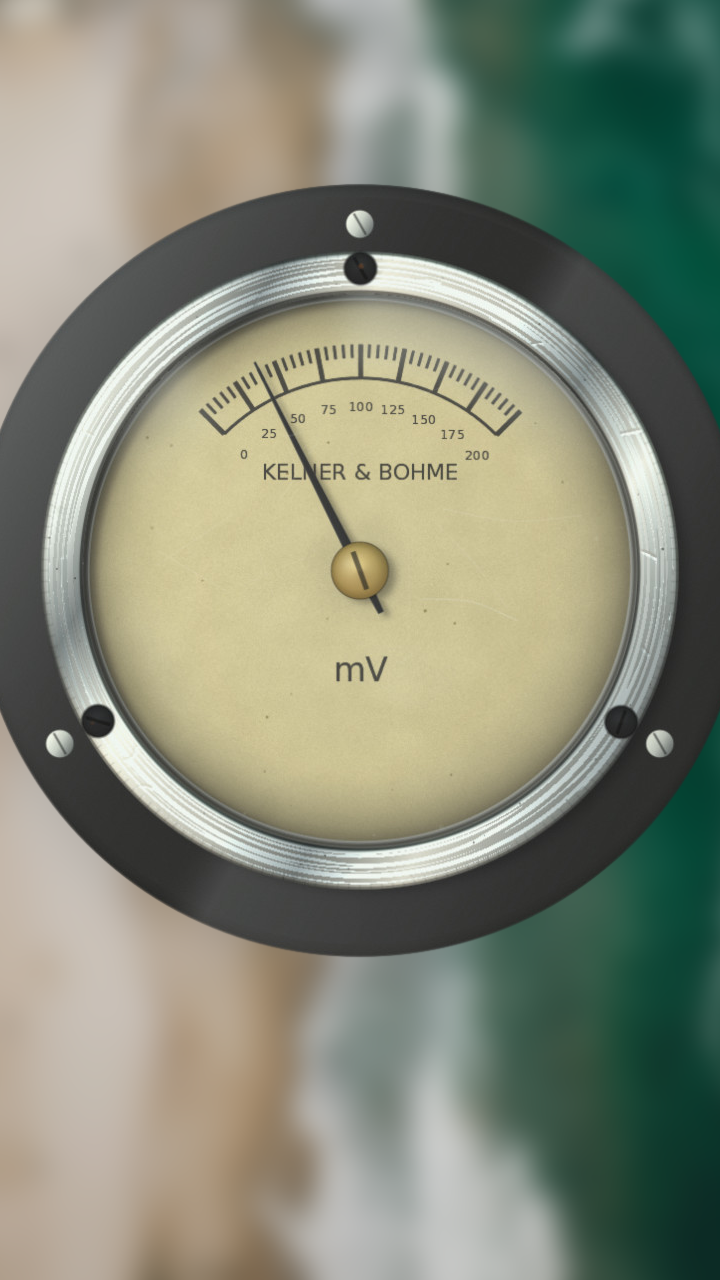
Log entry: 40 mV
